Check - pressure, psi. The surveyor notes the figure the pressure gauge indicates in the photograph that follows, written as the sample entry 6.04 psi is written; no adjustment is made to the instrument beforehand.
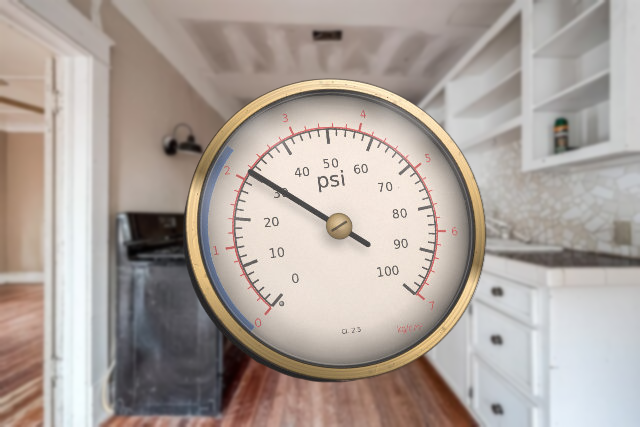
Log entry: 30 psi
